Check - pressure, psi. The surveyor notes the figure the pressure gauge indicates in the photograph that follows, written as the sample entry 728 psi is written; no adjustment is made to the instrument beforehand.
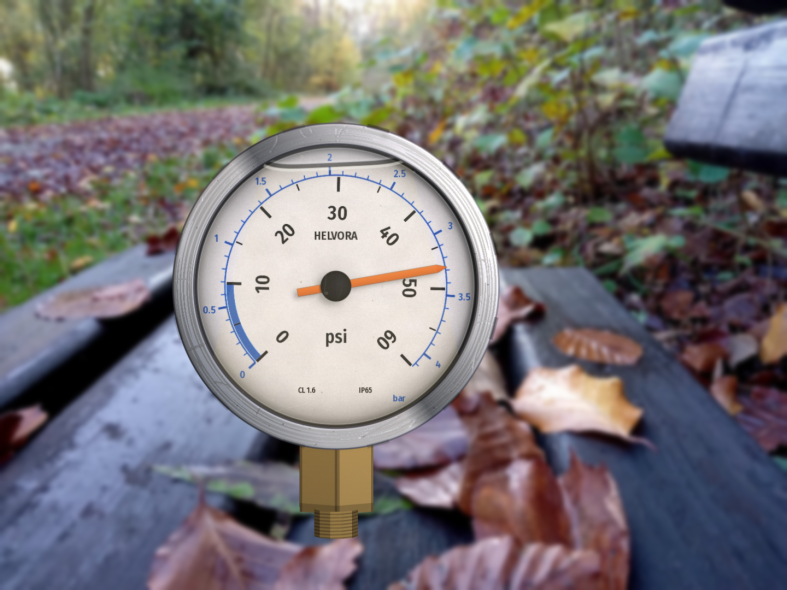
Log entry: 47.5 psi
